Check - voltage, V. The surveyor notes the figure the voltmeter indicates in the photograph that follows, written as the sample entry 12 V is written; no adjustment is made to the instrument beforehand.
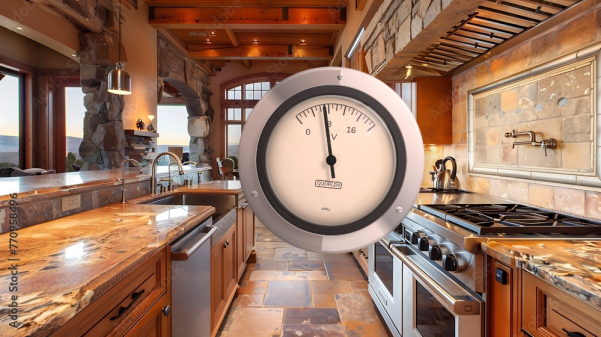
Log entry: 7 V
